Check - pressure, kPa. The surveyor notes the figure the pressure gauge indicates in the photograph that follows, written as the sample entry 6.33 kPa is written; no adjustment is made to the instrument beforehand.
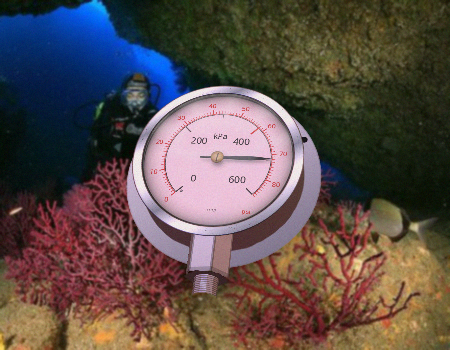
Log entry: 500 kPa
